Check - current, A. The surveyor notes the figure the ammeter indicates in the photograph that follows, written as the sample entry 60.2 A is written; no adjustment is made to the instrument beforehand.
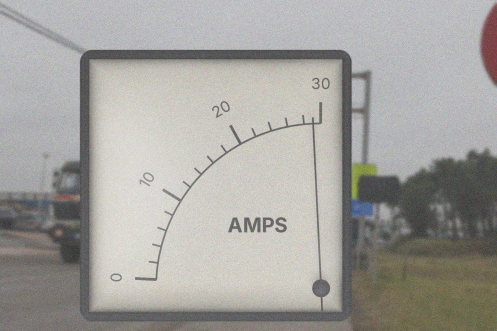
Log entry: 29 A
